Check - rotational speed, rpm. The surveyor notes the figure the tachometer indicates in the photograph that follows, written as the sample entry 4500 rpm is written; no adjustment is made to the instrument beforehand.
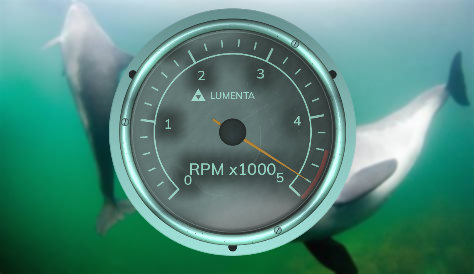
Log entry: 4800 rpm
